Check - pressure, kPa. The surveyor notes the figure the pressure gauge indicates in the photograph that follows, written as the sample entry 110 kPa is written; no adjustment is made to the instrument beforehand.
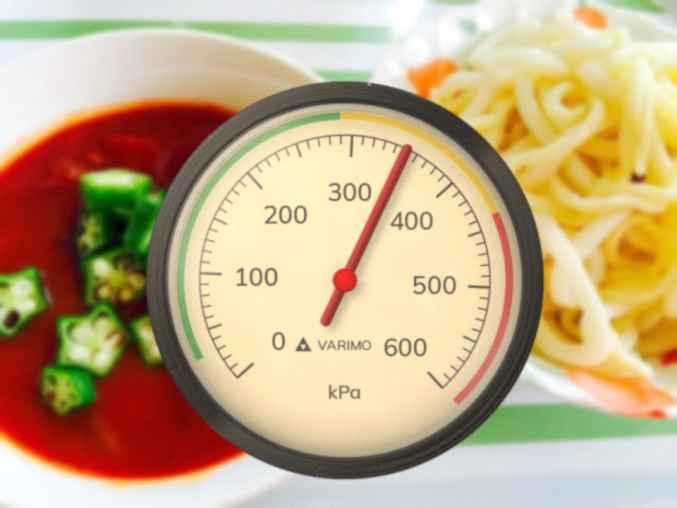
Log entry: 350 kPa
